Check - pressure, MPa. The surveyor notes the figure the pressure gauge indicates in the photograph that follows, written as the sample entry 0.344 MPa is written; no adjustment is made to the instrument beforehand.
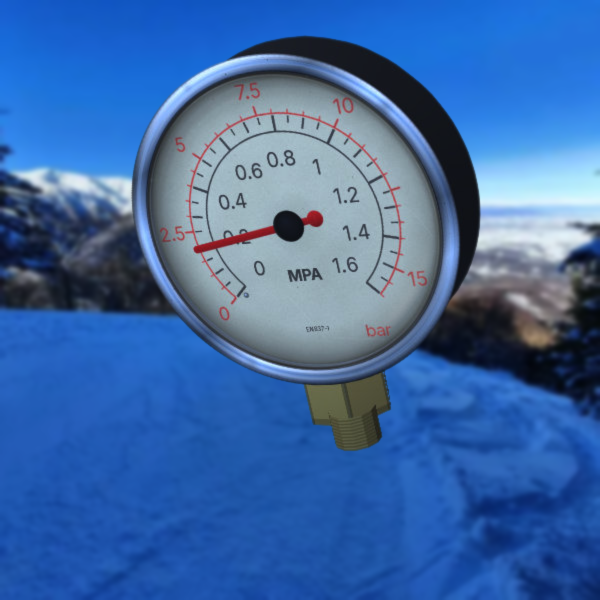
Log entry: 0.2 MPa
